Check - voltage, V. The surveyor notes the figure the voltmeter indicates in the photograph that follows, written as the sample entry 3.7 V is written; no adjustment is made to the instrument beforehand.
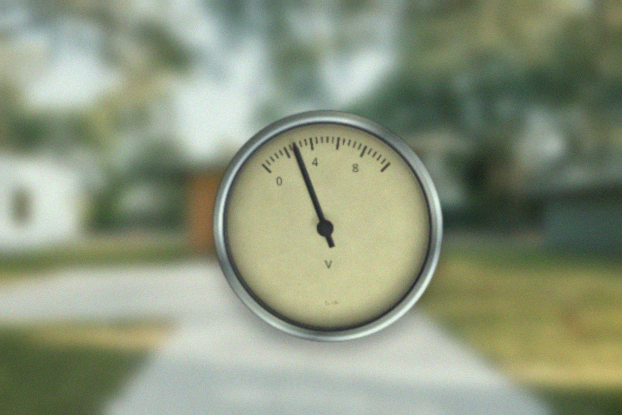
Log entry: 2.8 V
